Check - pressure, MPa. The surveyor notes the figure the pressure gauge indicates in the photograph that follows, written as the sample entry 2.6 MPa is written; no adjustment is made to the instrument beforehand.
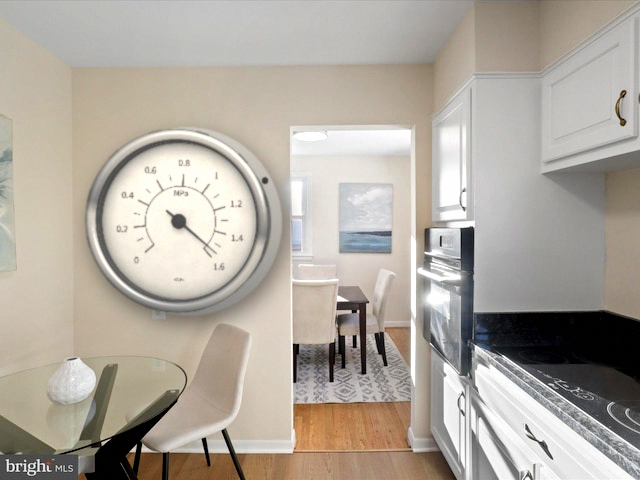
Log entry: 1.55 MPa
